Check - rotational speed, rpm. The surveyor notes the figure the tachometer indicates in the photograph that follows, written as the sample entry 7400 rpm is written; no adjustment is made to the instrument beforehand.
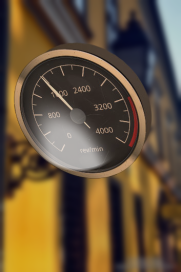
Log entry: 1600 rpm
